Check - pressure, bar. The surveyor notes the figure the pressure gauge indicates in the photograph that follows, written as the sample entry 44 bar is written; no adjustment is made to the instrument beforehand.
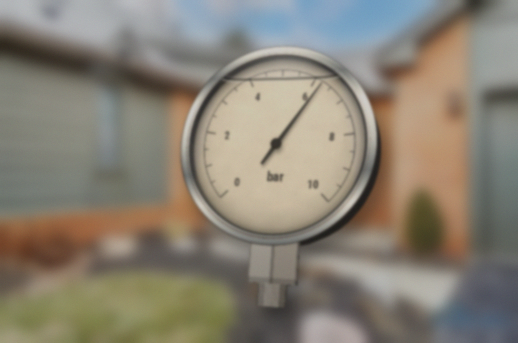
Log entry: 6.25 bar
